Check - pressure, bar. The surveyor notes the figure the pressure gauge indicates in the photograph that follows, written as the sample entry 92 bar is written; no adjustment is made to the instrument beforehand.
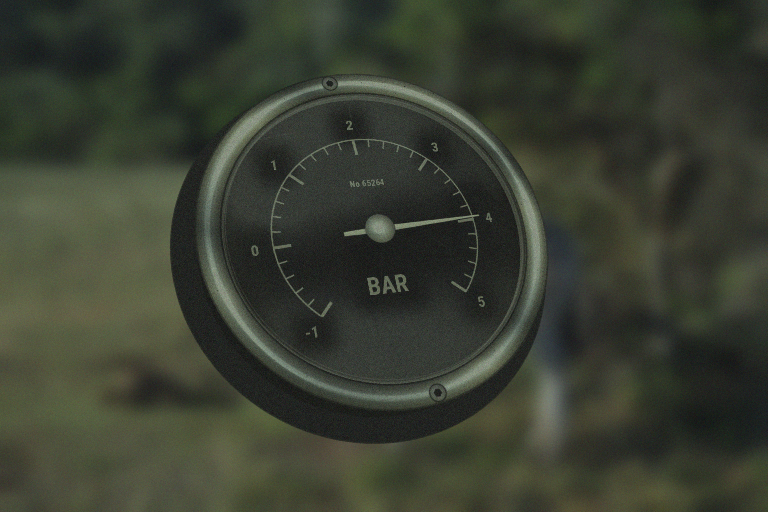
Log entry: 4 bar
